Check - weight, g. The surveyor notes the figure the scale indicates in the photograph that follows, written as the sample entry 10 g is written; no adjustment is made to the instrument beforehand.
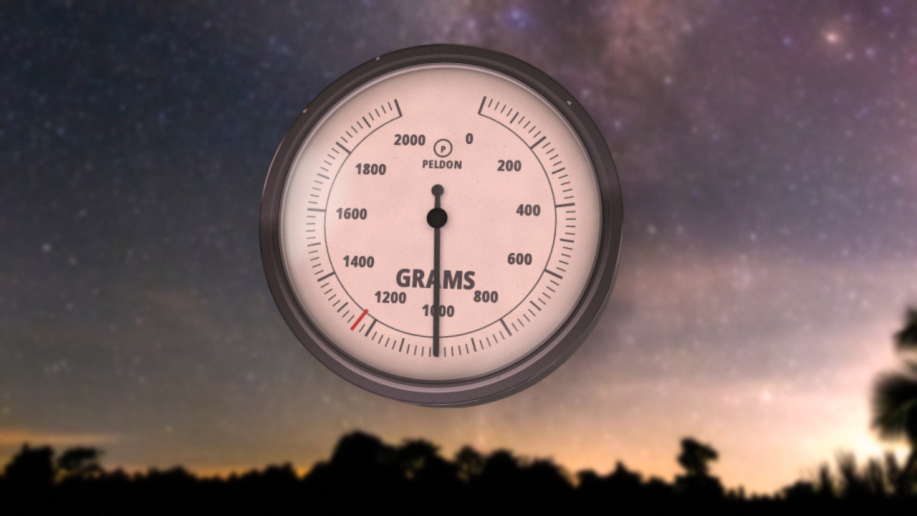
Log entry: 1000 g
